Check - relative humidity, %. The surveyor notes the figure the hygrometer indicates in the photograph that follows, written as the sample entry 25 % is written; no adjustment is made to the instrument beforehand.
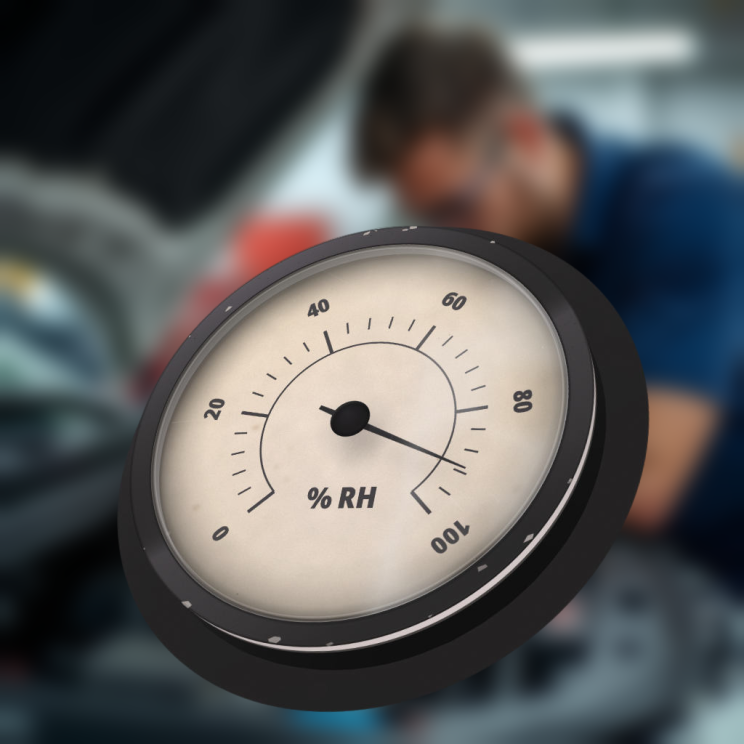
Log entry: 92 %
